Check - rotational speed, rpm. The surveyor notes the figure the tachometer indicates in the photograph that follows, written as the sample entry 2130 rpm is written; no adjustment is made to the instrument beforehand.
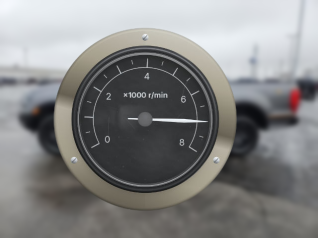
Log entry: 7000 rpm
